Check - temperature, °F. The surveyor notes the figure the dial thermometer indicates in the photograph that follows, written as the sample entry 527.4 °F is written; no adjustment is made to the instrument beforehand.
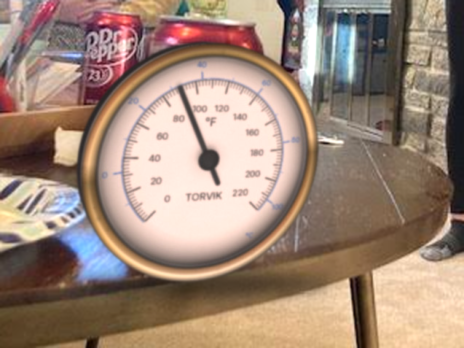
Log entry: 90 °F
